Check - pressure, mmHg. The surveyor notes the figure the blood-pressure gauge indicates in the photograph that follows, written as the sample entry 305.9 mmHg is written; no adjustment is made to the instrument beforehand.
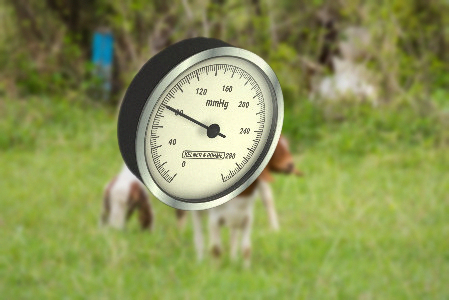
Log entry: 80 mmHg
